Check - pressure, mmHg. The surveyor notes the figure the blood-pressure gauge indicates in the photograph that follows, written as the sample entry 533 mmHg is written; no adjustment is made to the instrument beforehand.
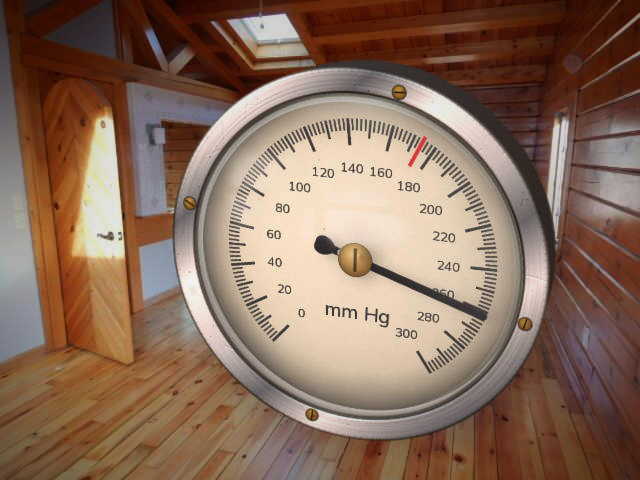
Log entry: 260 mmHg
